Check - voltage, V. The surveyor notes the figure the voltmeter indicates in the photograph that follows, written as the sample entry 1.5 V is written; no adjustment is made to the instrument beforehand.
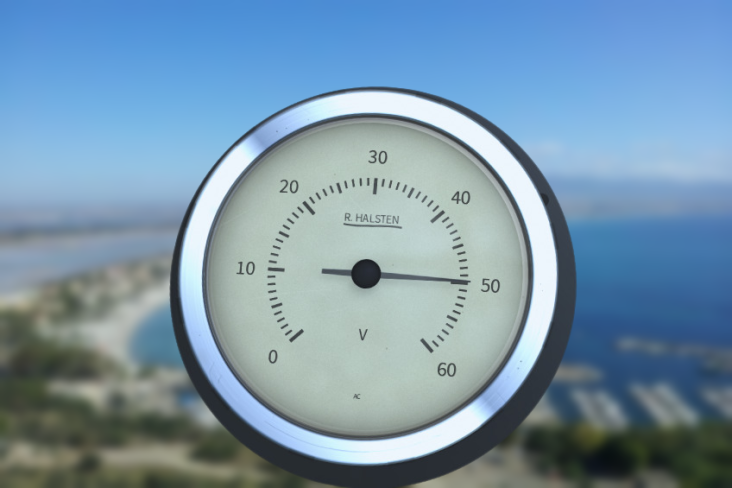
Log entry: 50 V
